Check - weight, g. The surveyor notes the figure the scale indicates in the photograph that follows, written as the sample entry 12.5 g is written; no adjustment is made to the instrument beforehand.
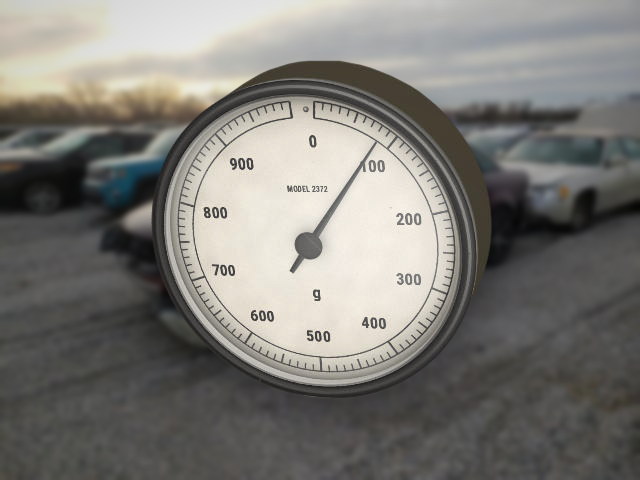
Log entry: 85 g
